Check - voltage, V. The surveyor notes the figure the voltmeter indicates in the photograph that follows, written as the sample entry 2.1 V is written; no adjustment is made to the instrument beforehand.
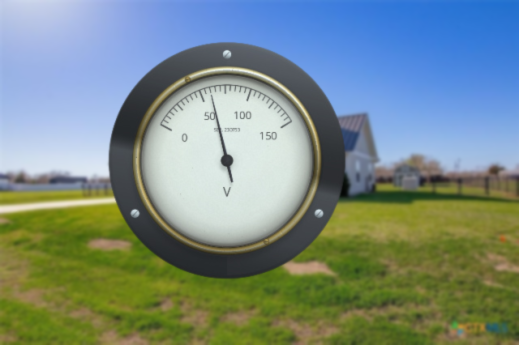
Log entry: 60 V
